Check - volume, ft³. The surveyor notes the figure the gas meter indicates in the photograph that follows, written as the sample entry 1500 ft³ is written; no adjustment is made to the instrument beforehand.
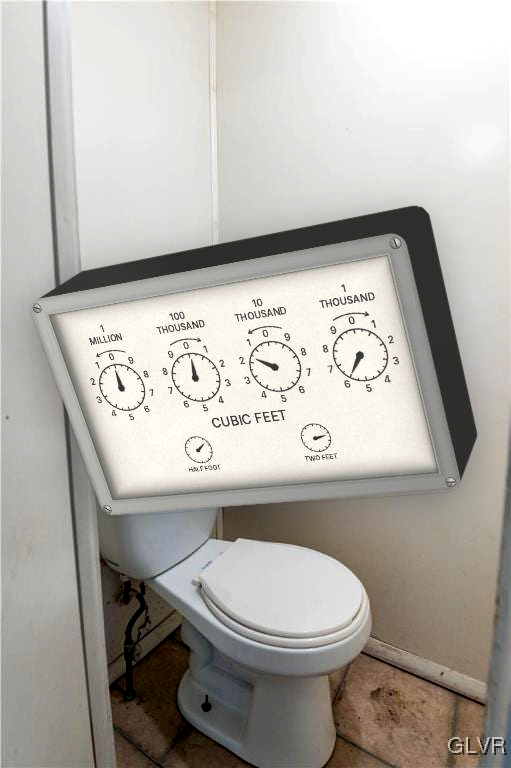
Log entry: 1600 ft³
